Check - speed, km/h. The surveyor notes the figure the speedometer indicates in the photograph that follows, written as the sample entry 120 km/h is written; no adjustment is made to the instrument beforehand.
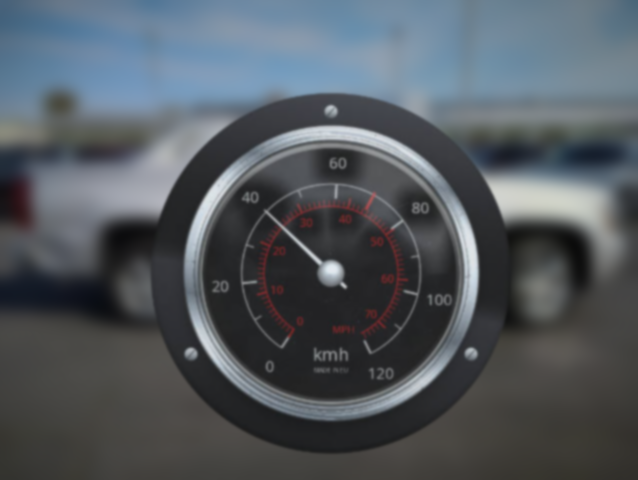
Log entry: 40 km/h
